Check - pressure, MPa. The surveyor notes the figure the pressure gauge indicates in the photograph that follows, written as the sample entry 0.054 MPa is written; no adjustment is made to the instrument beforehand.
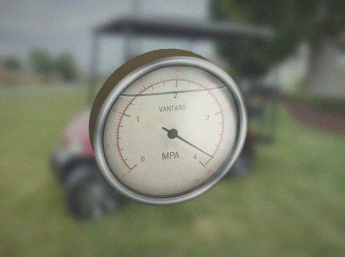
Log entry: 3.8 MPa
